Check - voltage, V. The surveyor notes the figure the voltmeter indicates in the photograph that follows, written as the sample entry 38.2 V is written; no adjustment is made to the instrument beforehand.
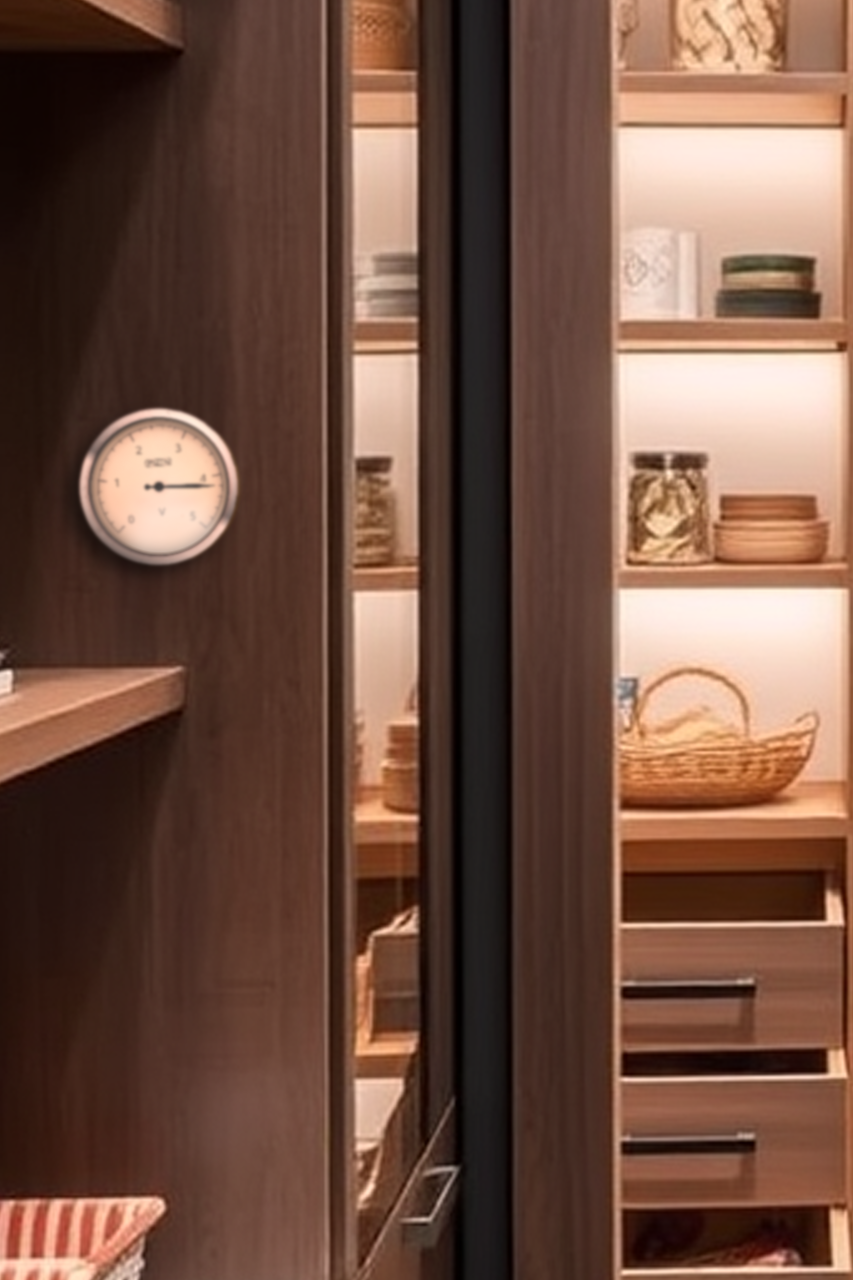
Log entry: 4.2 V
